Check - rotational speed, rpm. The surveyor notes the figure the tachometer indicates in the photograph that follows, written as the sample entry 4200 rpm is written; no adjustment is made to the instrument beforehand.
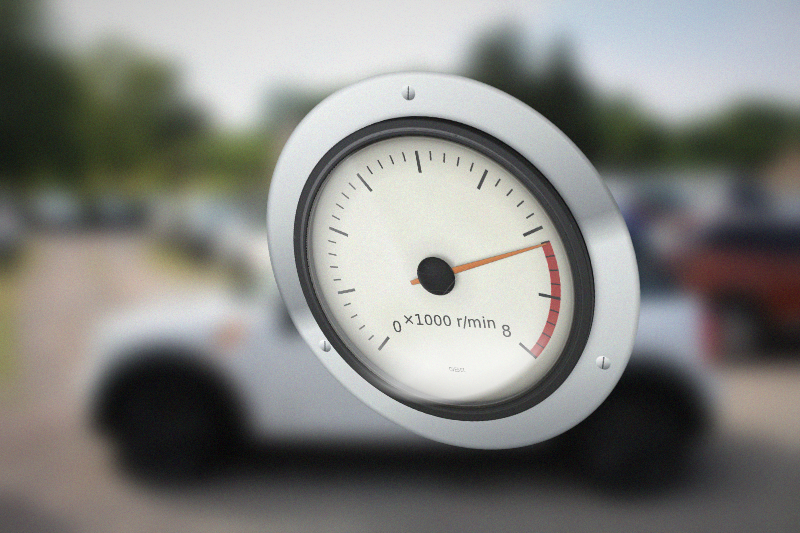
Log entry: 6200 rpm
